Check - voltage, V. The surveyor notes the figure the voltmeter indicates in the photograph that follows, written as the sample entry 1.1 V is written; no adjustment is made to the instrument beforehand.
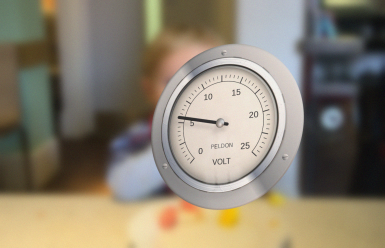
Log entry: 5.5 V
